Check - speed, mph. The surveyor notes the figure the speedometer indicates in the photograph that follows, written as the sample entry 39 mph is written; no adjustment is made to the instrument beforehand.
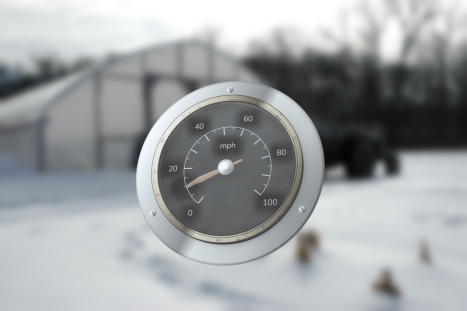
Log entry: 10 mph
